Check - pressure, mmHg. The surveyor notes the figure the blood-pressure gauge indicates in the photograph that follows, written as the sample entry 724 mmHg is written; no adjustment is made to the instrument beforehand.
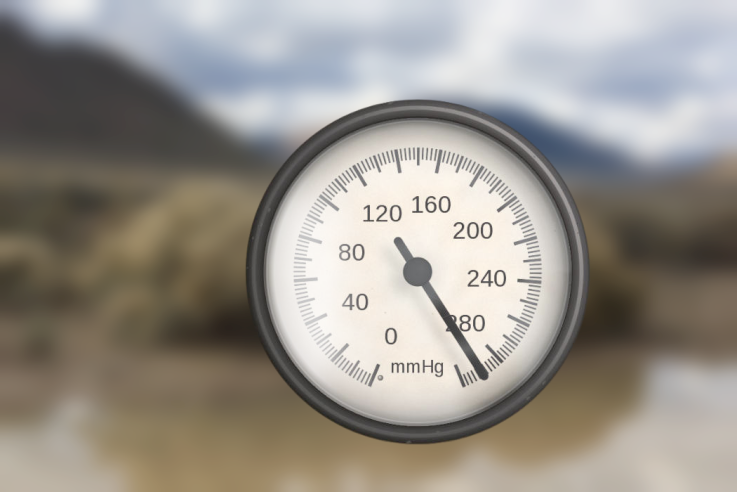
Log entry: 290 mmHg
